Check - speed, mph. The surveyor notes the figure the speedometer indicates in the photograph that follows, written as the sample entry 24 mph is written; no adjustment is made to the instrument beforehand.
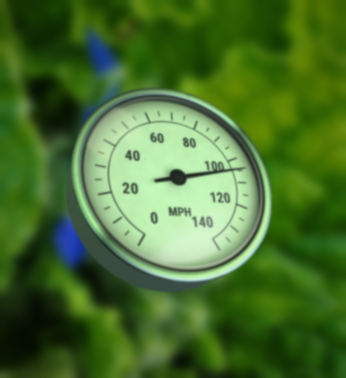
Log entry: 105 mph
